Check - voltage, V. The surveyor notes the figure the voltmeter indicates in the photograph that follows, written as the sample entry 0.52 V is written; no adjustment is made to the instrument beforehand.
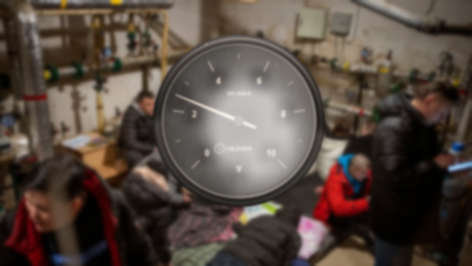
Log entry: 2.5 V
